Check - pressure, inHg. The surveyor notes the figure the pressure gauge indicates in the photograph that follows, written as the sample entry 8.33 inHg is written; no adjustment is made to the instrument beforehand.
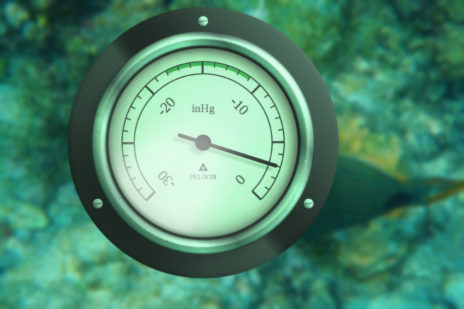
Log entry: -3 inHg
